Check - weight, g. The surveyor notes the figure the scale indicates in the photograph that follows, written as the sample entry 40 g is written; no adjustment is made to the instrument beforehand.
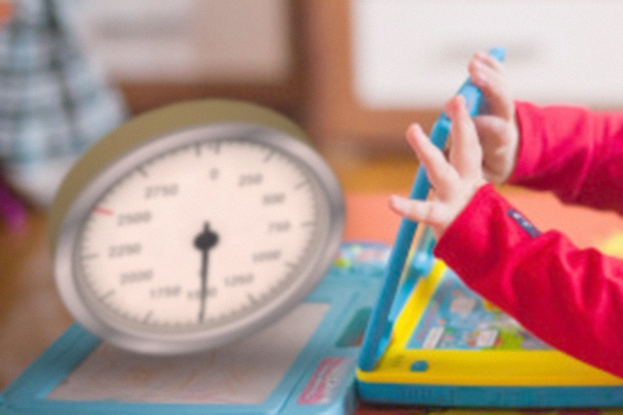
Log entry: 1500 g
